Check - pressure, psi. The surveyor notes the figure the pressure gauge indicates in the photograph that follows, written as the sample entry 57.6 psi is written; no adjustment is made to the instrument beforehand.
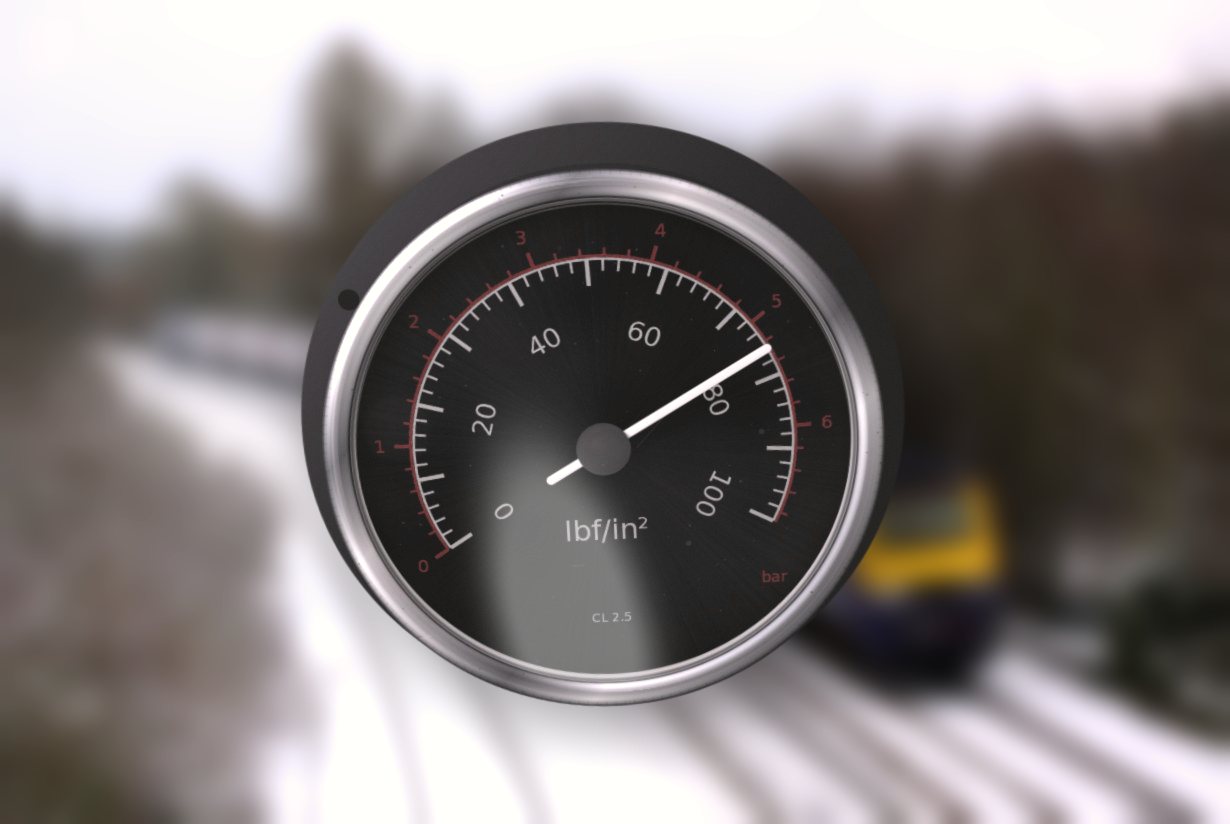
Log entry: 76 psi
